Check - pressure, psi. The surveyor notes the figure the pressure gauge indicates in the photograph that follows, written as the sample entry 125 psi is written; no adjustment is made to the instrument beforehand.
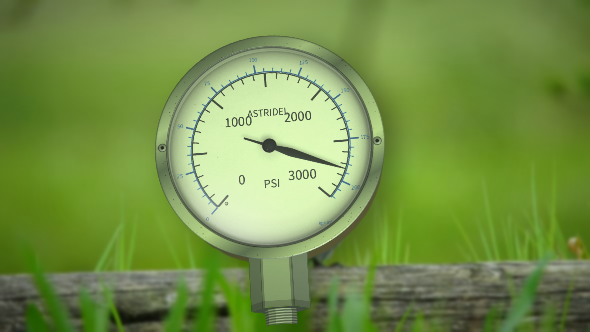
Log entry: 2750 psi
